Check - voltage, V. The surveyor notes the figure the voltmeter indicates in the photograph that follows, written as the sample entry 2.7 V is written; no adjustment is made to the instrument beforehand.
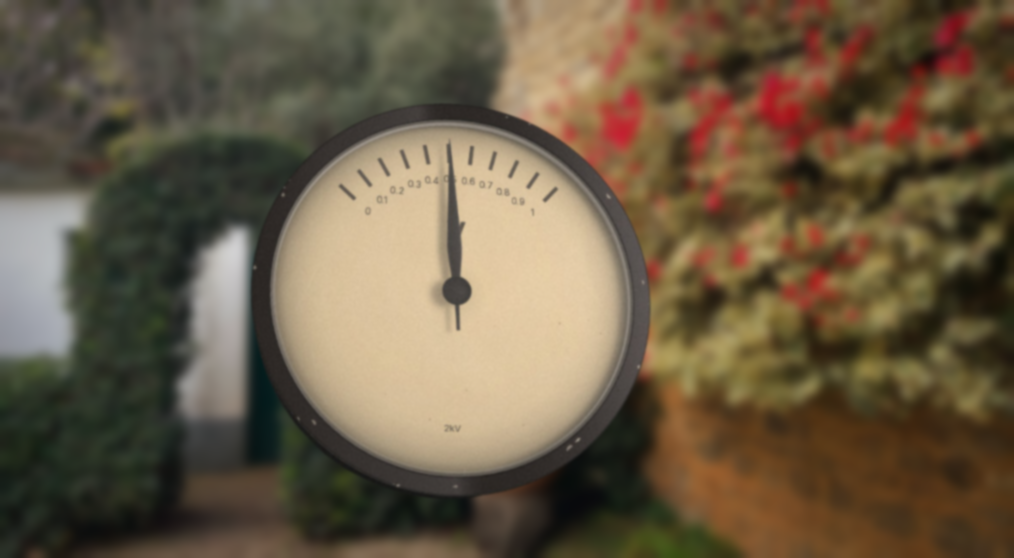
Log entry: 0.5 V
